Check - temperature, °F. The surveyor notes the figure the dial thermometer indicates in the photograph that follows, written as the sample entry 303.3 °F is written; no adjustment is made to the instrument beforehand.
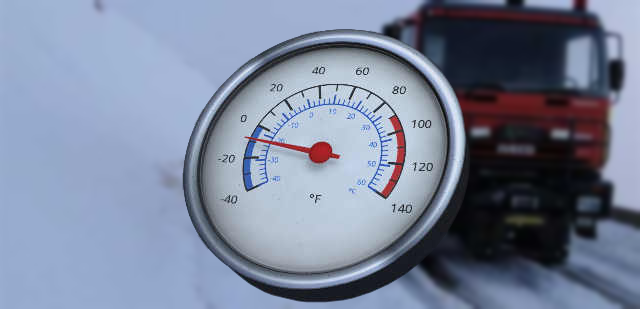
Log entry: -10 °F
